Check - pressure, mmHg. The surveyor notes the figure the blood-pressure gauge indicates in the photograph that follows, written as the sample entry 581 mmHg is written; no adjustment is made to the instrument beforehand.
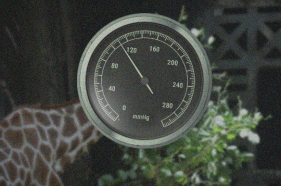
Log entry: 110 mmHg
